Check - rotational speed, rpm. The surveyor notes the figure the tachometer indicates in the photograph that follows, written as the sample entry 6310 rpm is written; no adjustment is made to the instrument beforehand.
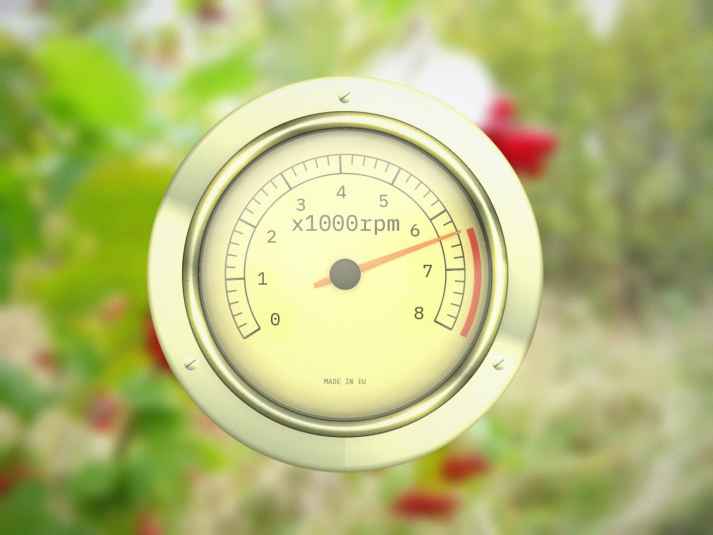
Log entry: 6400 rpm
